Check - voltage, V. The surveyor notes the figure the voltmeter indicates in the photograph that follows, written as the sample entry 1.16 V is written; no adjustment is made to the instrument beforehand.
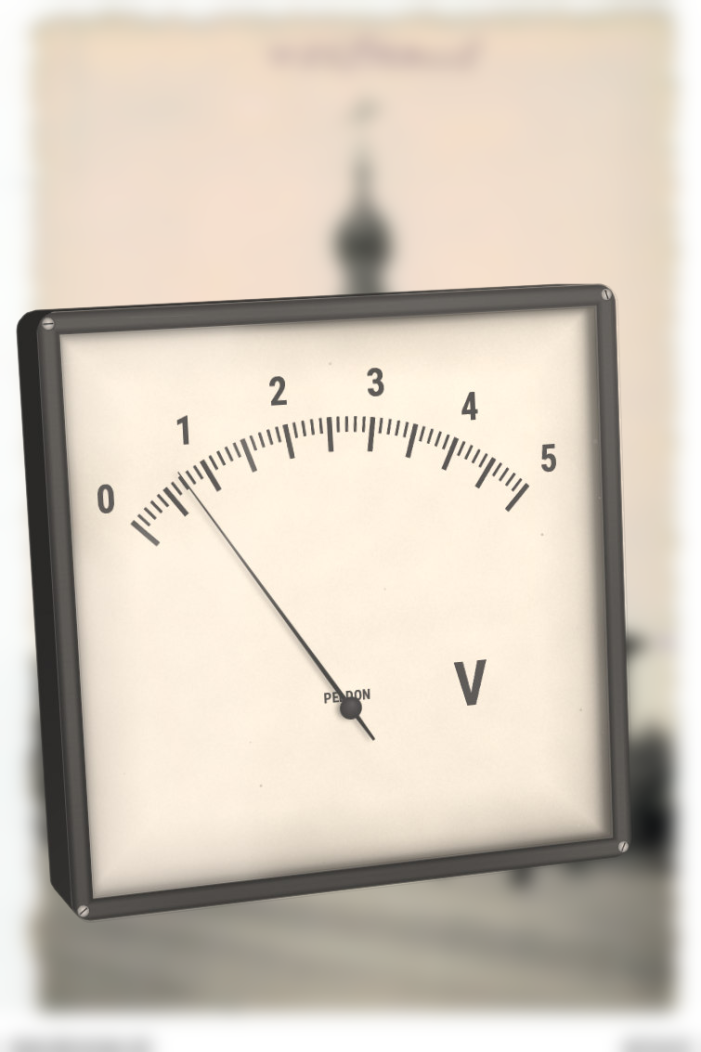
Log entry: 0.7 V
